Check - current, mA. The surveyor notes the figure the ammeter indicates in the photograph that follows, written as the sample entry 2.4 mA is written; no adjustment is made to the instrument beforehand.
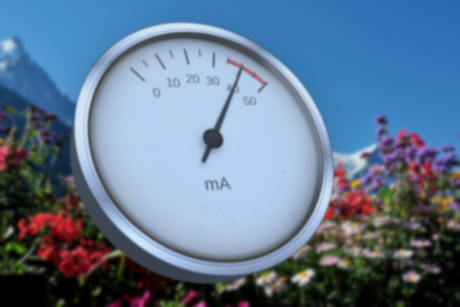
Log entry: 40 mA
